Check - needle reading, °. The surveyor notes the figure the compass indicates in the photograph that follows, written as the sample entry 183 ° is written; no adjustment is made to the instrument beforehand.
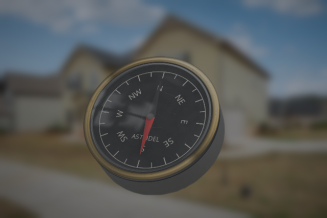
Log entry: 180 °
